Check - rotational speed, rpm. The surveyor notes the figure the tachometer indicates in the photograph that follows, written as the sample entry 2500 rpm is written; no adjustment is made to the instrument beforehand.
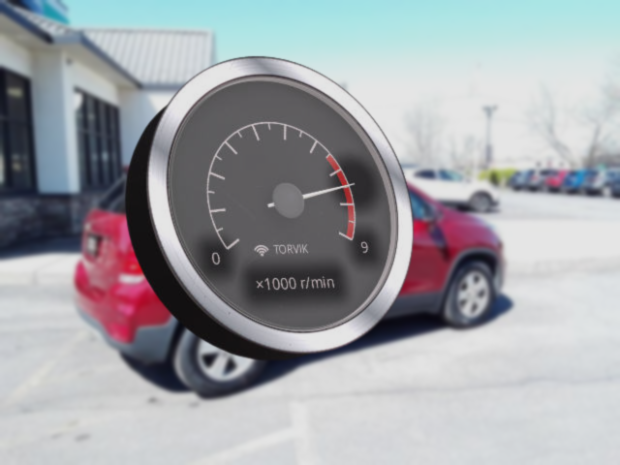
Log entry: 7500 rpm
